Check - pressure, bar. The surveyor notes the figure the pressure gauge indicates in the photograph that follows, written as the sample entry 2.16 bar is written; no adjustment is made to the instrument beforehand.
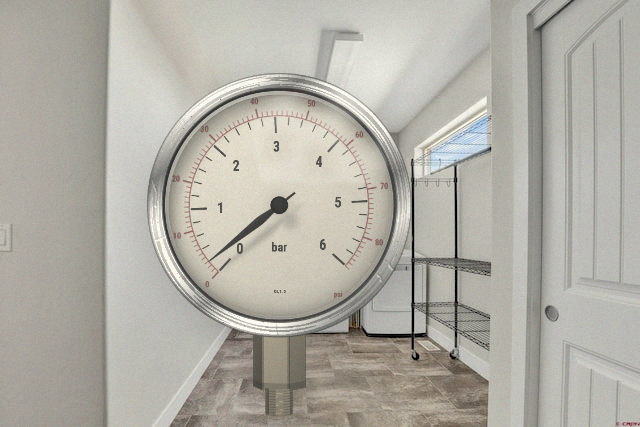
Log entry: 0.2 bar
